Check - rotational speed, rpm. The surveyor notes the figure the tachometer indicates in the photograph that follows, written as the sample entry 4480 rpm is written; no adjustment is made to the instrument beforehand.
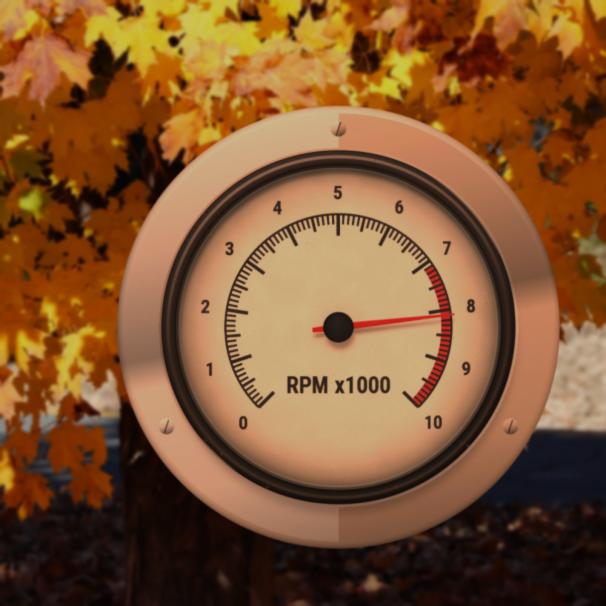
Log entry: 8100 rpm
